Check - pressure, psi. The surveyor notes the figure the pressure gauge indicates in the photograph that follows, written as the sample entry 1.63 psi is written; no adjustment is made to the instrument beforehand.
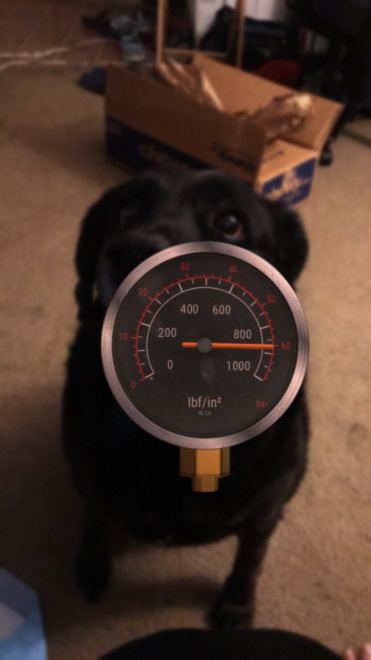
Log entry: 875 psi
